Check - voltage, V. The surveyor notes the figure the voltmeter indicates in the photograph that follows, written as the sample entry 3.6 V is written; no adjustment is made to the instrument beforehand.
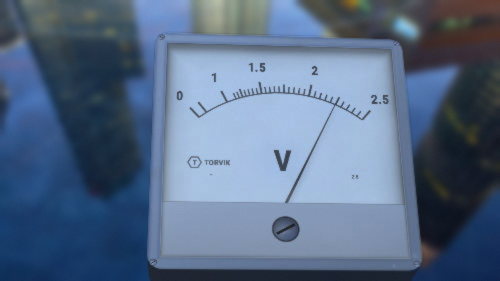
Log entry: 2.25 V
